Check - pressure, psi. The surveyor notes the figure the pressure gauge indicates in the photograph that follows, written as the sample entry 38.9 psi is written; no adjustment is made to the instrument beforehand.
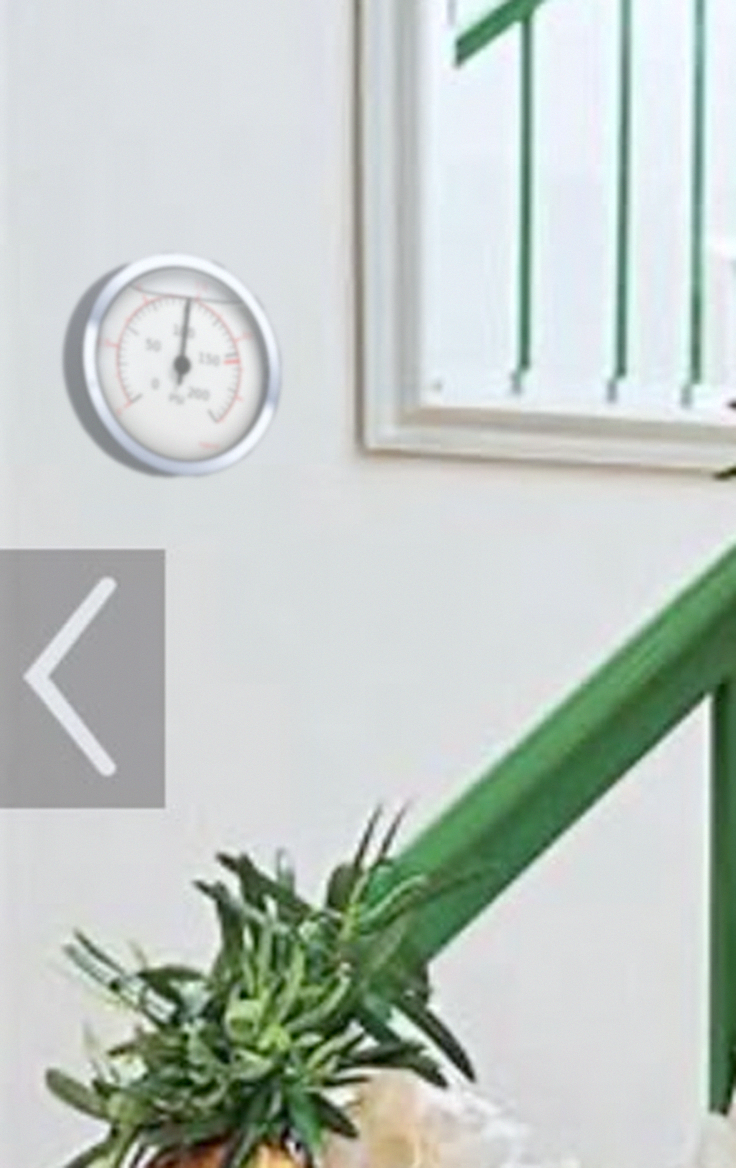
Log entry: 100 psi
